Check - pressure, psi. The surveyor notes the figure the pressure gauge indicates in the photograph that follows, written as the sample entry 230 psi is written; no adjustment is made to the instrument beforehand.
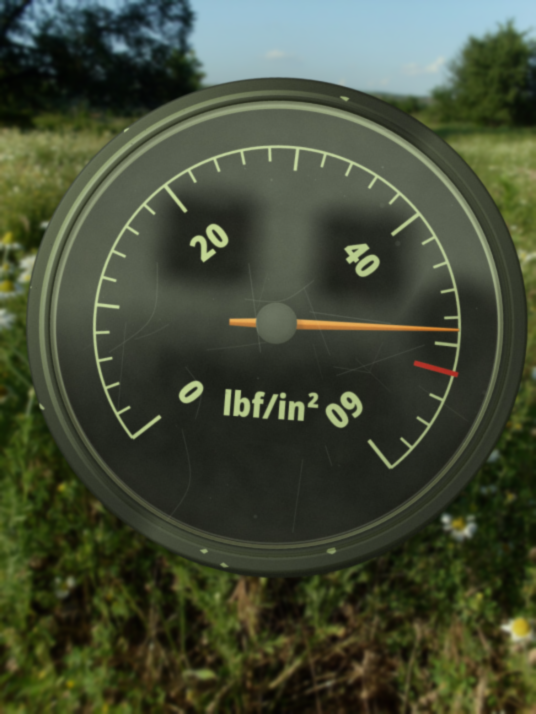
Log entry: 49 psi
